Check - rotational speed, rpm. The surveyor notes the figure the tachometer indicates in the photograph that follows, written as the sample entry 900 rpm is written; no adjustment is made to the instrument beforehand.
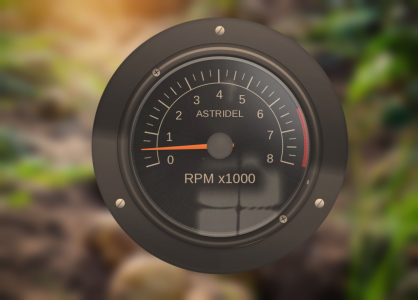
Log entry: 500 rpm
